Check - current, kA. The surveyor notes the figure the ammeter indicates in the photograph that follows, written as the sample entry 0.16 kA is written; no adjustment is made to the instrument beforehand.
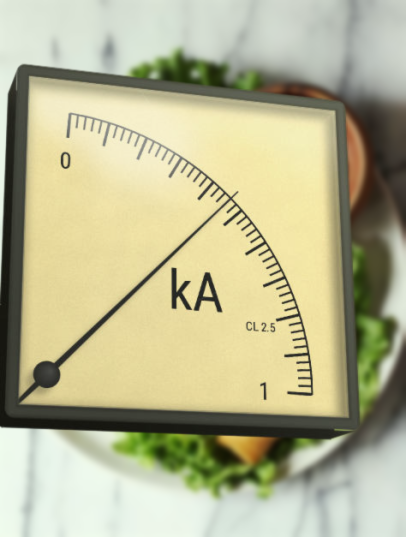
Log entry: 0.46 kA
